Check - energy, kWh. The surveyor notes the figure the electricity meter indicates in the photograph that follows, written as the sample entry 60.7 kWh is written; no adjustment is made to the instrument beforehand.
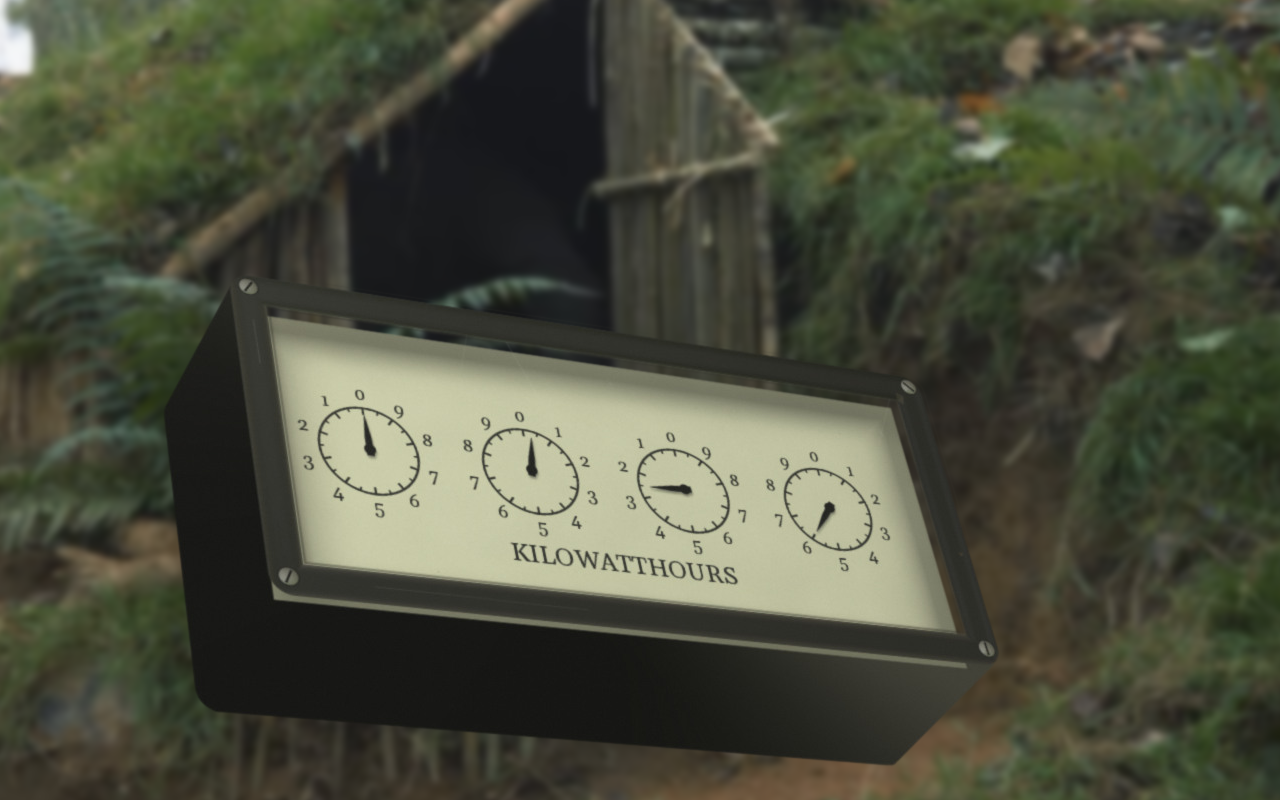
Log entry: 26 kWh
